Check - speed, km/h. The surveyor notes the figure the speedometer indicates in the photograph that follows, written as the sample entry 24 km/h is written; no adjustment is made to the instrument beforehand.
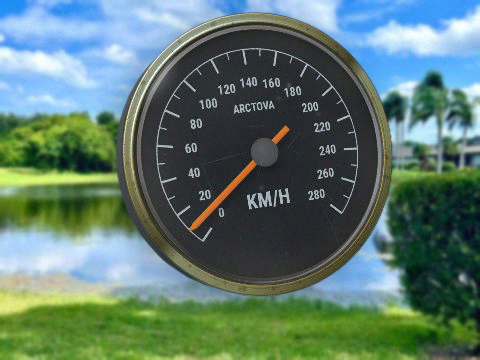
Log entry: 10 km/h
